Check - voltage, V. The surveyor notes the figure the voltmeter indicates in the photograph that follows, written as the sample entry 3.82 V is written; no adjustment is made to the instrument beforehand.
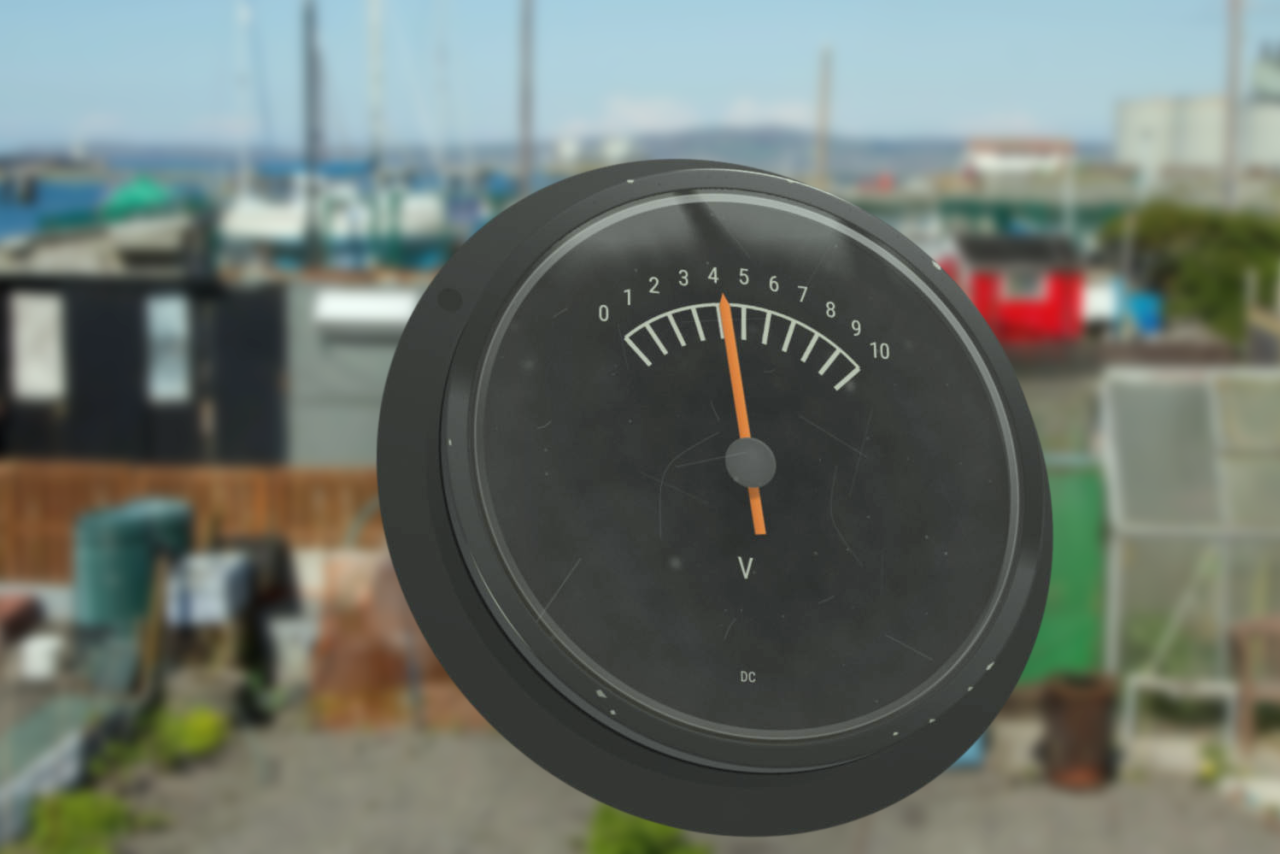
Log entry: 4 V
